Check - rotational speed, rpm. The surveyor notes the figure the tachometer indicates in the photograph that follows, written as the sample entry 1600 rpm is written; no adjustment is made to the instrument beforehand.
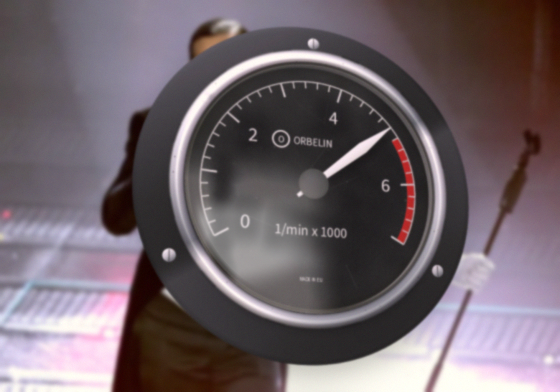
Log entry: 5000 rpm
